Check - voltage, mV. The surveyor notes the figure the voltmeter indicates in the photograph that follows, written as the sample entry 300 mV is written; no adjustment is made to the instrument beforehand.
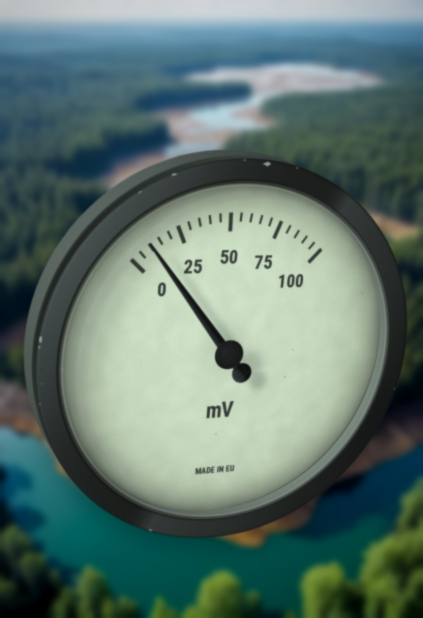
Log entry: 10 mV
